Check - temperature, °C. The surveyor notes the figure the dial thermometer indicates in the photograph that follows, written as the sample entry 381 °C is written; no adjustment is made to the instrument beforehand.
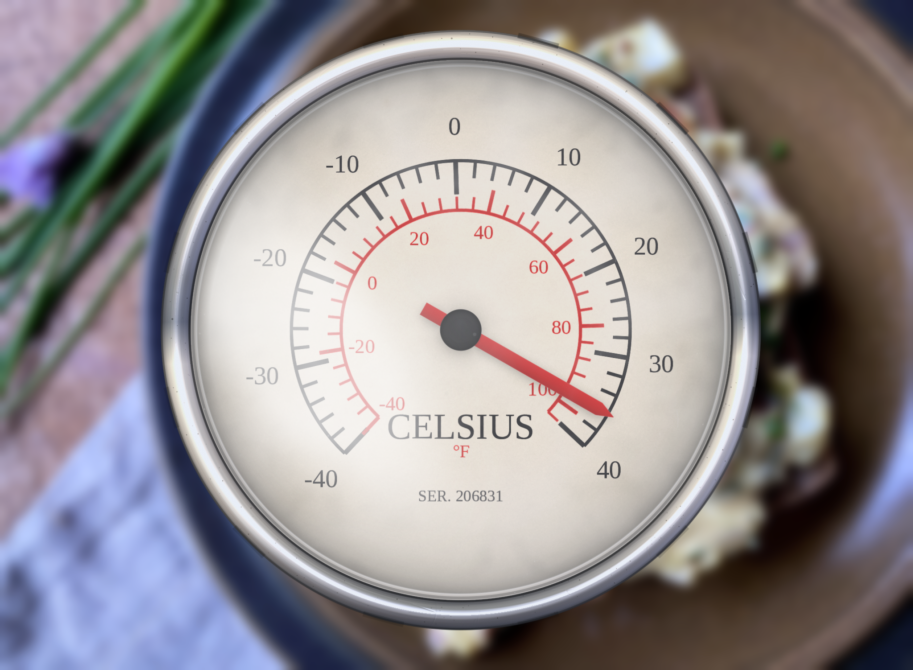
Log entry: 36 °C
